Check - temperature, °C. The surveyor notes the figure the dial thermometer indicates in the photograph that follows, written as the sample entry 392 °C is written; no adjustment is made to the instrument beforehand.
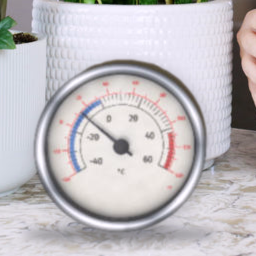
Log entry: -10 °C
